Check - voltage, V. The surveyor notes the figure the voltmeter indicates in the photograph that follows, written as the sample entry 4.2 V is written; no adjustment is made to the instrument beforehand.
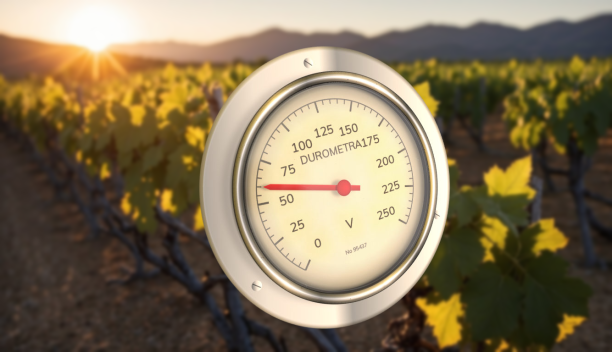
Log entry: 60 V
